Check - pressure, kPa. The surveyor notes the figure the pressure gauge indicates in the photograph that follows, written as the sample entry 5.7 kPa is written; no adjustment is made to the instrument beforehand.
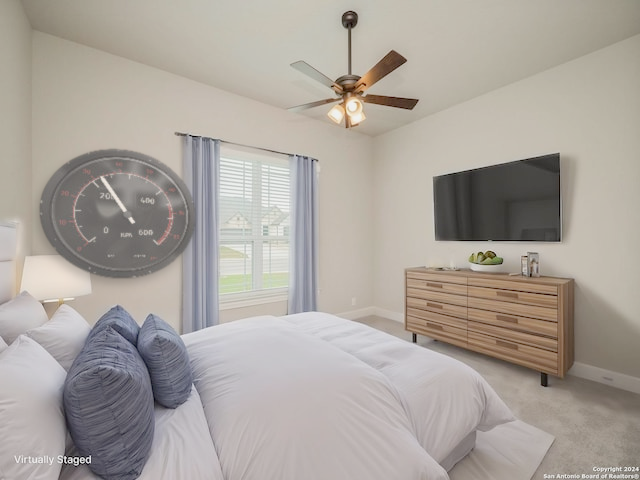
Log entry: 225 kPa
